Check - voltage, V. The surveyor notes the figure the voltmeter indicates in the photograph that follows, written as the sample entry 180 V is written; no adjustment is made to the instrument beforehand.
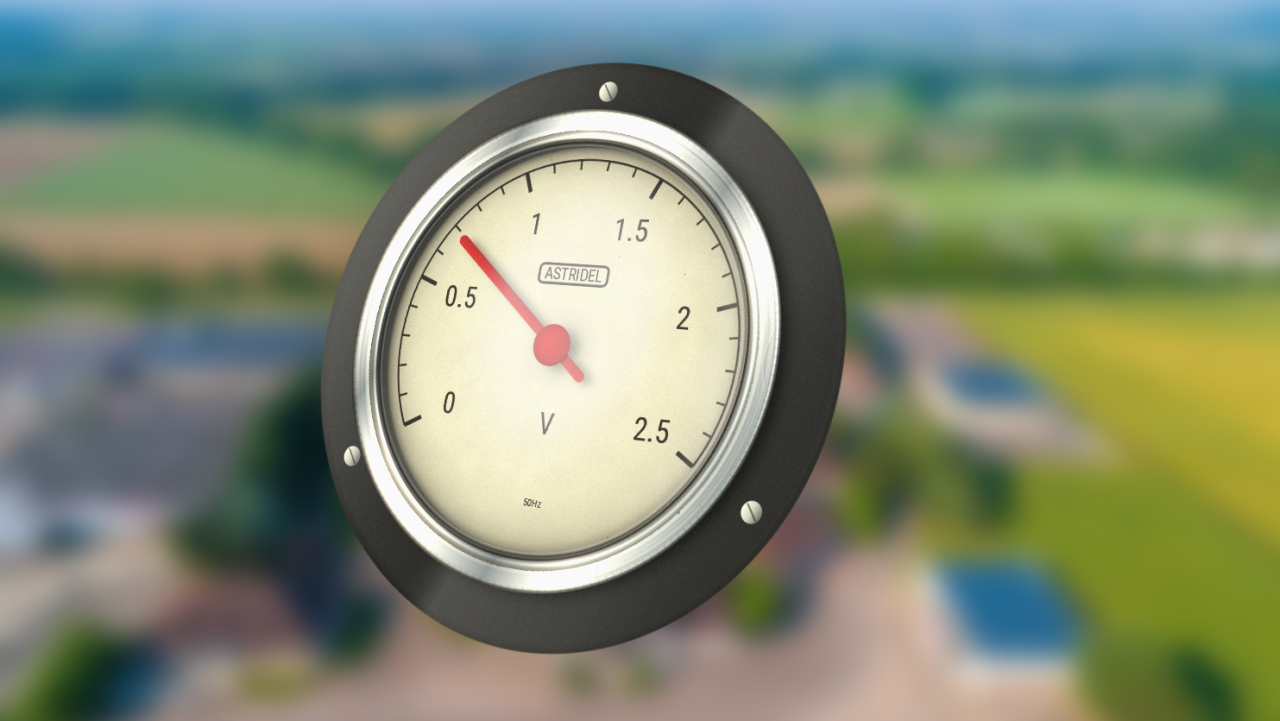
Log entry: 0.7 V
